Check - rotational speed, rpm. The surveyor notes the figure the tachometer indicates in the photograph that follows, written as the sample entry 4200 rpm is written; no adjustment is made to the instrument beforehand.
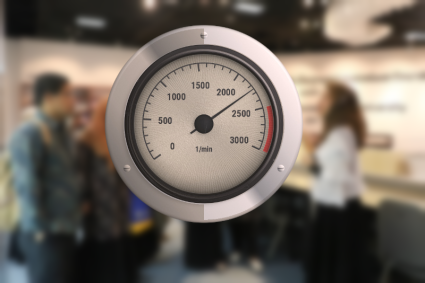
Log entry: 2250 rpm
